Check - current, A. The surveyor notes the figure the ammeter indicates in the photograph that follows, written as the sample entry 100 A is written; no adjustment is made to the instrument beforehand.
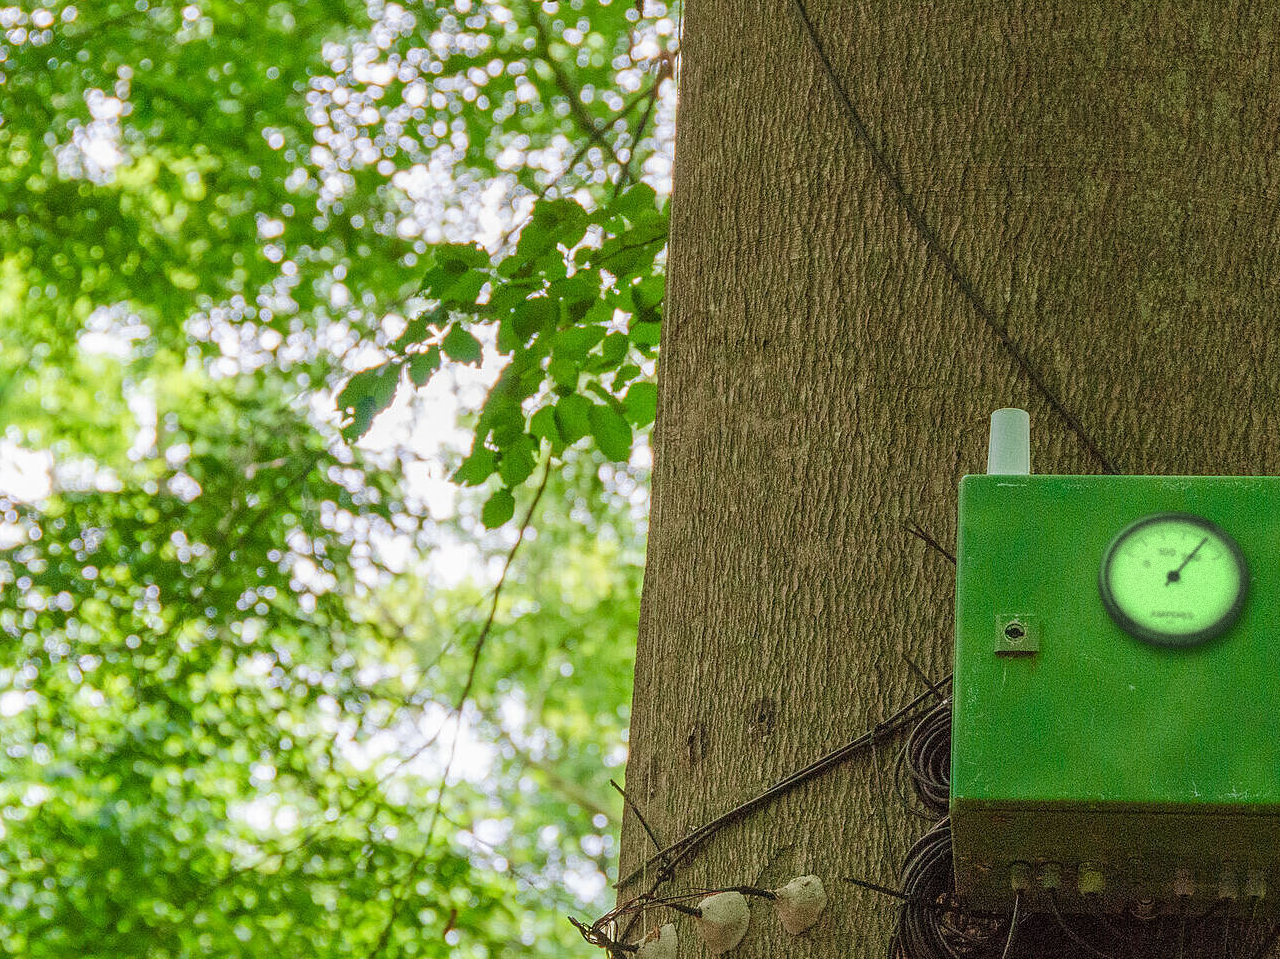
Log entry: 200 A
